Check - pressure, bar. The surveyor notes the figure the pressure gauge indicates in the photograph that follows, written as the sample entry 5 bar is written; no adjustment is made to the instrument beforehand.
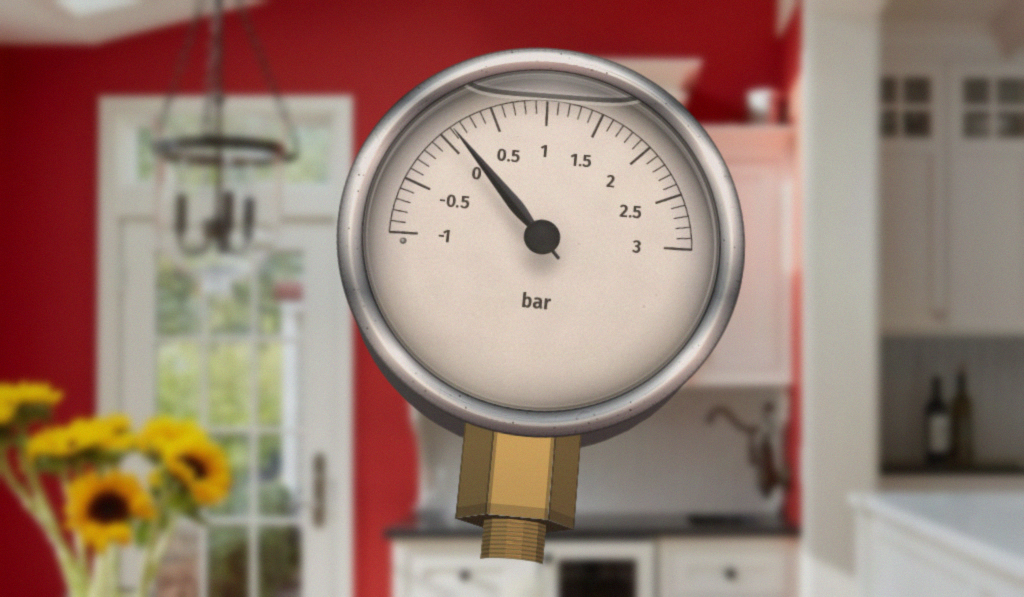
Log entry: 0.1 bar
